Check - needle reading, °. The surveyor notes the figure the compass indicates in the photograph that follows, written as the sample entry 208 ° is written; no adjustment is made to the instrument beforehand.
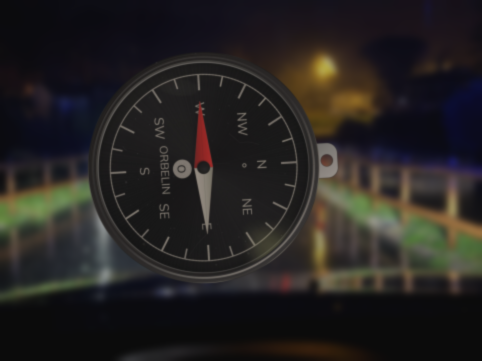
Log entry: 270 °
